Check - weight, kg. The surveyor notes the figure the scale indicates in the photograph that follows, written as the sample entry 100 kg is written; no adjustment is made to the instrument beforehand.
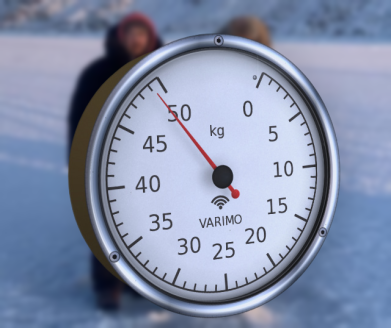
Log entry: 49 kg
